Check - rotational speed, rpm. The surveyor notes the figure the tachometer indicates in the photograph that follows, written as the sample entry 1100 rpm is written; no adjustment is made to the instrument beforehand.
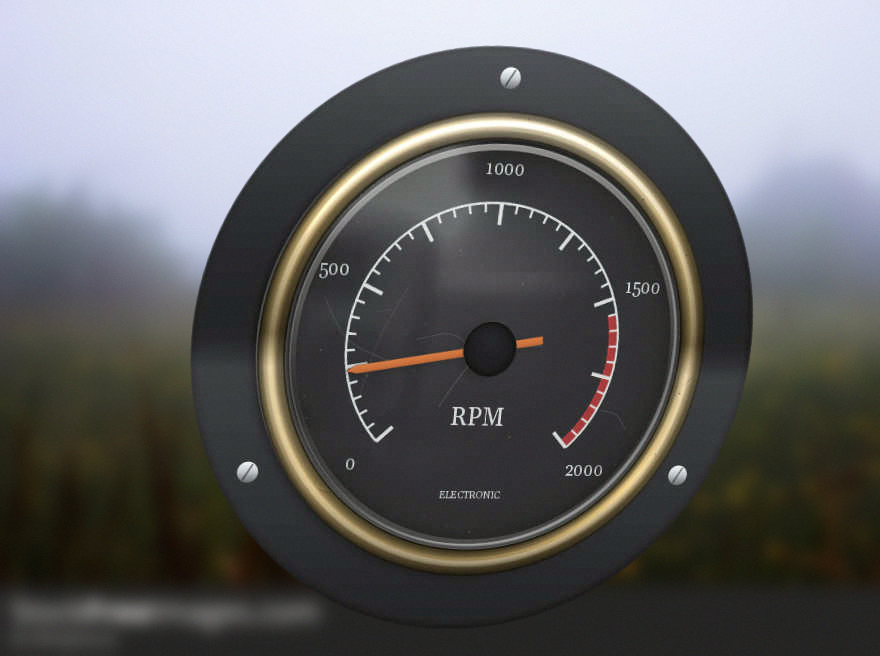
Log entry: 250 rpm
